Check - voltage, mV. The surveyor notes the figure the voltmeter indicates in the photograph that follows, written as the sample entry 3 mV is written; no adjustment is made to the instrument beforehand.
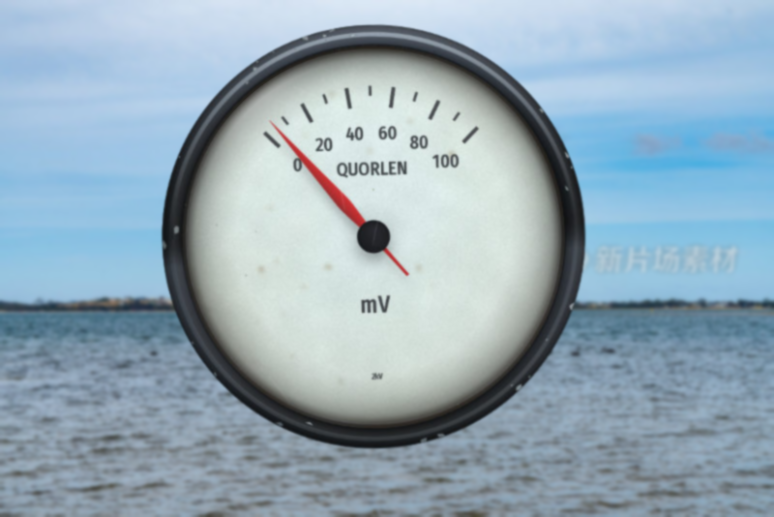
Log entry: 5 mV
